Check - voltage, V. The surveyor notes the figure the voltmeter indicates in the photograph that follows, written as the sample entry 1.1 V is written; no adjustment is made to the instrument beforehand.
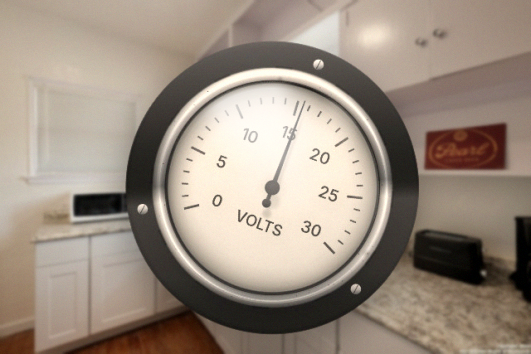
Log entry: 15.5 V
